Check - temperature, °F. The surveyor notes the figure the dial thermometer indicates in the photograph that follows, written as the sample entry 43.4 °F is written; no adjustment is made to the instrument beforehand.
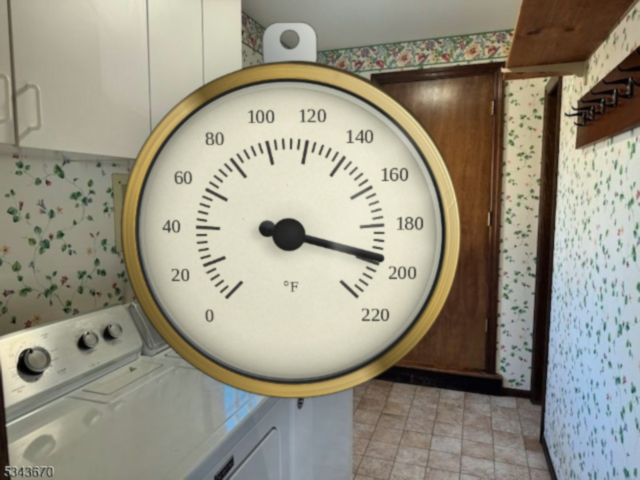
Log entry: 196 °F
